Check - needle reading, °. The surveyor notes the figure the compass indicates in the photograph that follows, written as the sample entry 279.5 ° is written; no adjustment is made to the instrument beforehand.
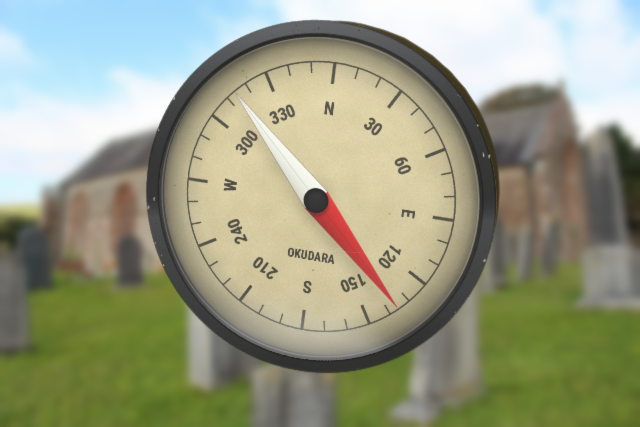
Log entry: 135 °
